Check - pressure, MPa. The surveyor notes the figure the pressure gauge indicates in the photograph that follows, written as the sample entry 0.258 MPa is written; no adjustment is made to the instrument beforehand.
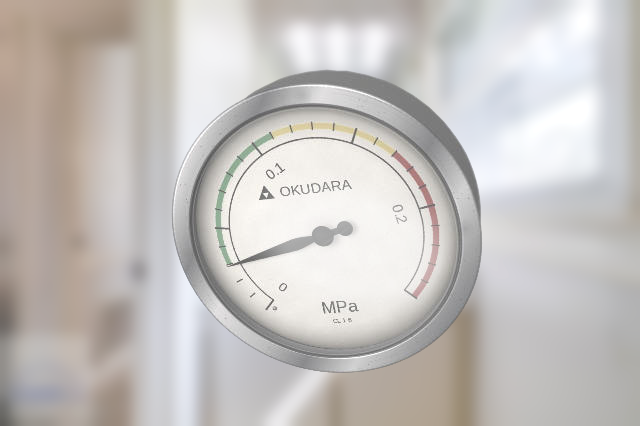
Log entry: 0.03 MPa
